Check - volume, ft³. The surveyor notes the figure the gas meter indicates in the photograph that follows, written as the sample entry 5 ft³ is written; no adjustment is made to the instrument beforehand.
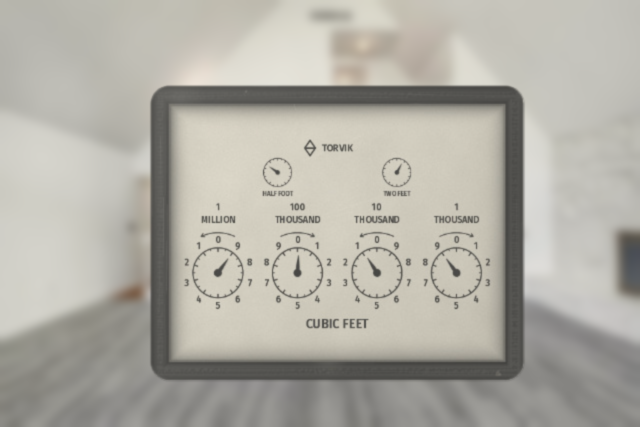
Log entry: 900900 ft³
